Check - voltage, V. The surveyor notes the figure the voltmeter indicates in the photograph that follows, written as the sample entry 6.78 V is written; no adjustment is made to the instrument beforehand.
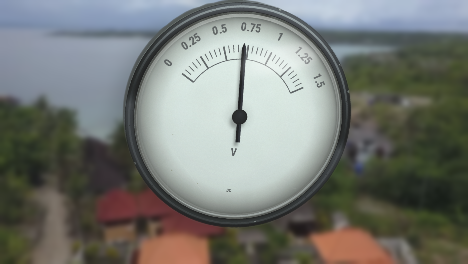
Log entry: 0.7 V
